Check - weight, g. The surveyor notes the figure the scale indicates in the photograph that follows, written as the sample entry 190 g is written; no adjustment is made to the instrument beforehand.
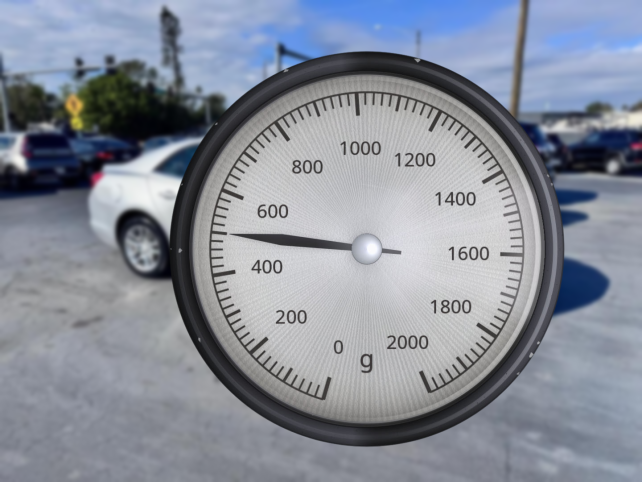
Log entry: 500 g
